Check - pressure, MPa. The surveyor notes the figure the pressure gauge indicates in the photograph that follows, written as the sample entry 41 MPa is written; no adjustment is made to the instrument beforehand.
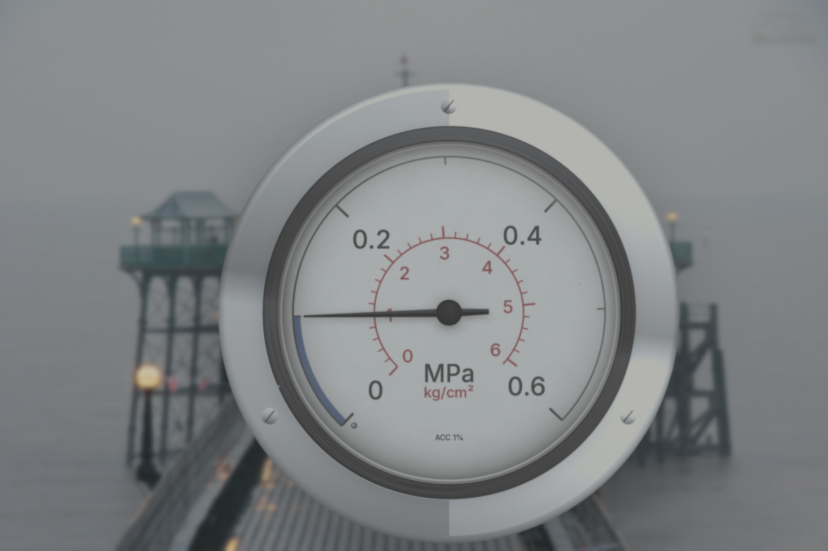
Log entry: 0.1 MPa
